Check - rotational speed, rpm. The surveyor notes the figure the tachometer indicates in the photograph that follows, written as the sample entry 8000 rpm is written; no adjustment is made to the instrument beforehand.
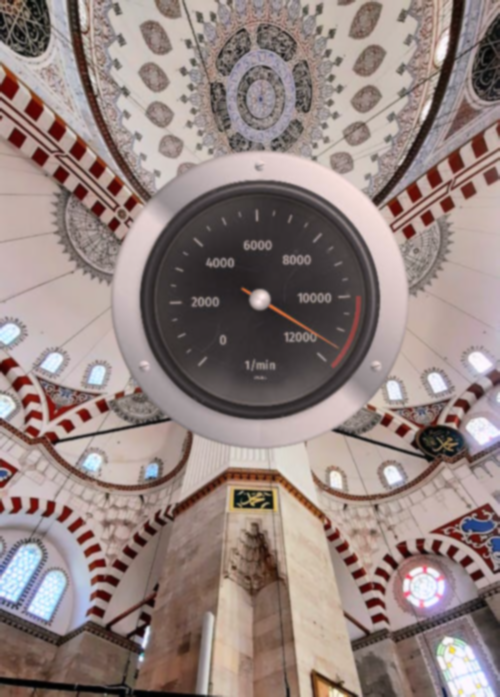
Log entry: 11500 rpm
